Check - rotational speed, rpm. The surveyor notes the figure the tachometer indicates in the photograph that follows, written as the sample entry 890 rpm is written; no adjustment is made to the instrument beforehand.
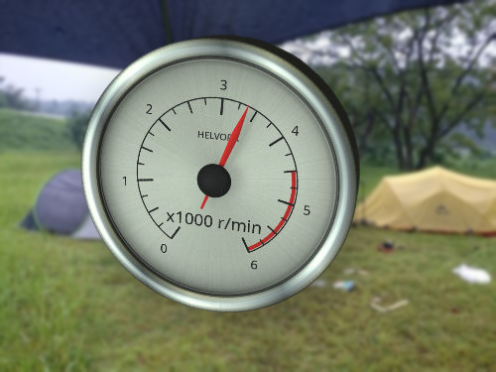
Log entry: 3375 rpm
